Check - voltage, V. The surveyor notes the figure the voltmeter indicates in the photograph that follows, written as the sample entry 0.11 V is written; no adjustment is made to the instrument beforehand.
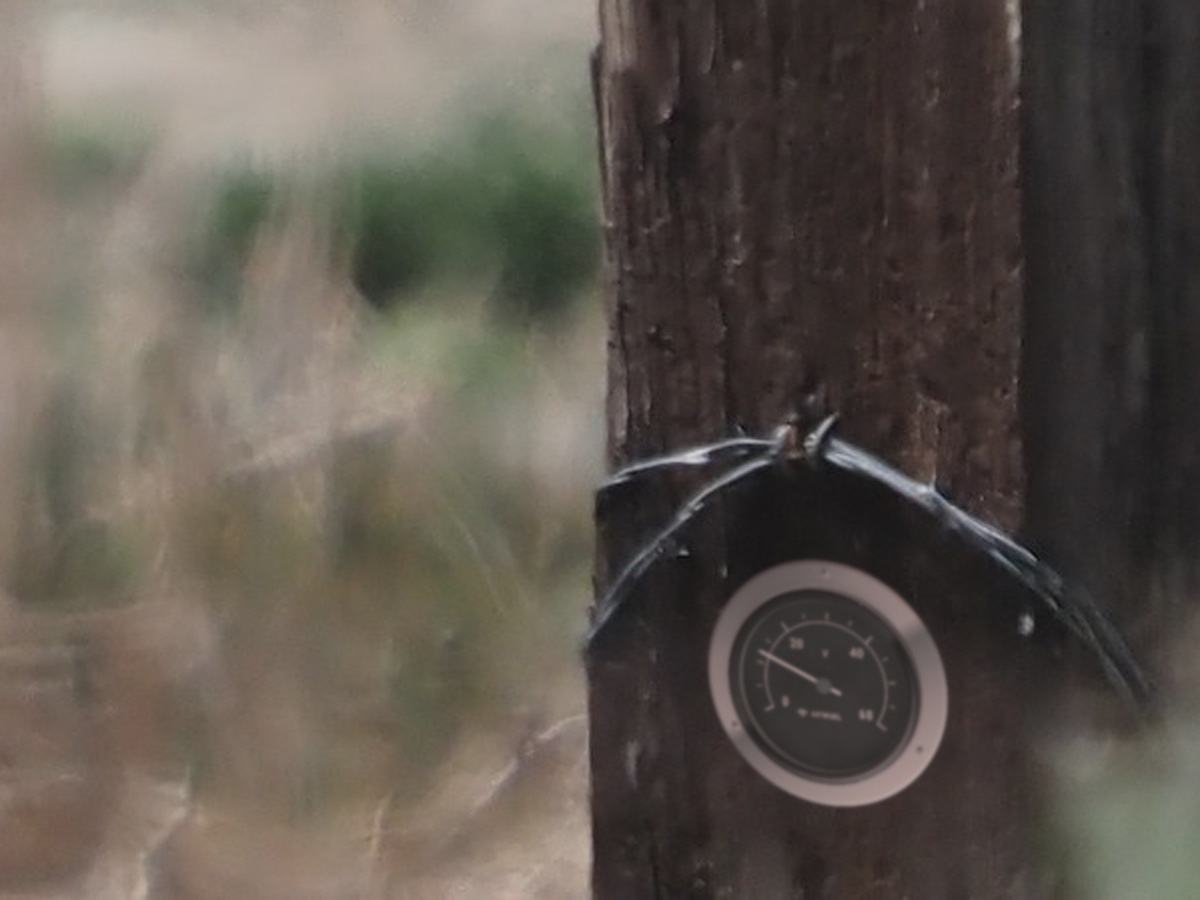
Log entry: 12.5 V
